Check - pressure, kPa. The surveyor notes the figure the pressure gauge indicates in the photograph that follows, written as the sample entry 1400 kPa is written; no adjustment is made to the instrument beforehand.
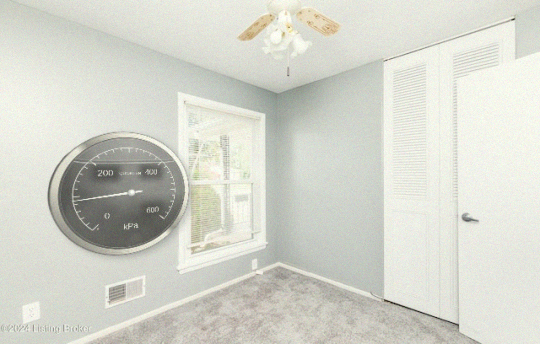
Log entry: 90 kPa
